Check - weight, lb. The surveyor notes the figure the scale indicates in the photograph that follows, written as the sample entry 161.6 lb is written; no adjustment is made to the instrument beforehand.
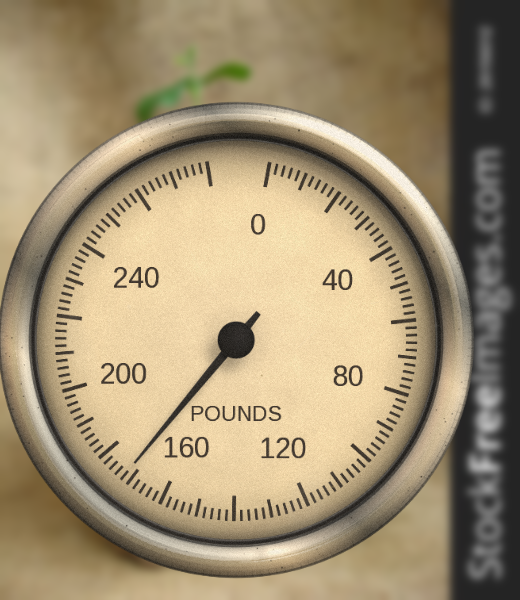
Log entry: 172 lb
